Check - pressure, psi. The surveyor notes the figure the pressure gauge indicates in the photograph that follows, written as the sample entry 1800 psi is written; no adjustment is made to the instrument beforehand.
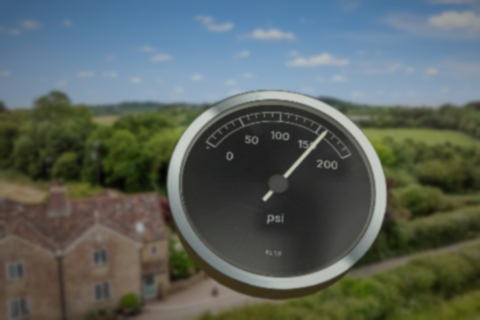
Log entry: 160 psi
